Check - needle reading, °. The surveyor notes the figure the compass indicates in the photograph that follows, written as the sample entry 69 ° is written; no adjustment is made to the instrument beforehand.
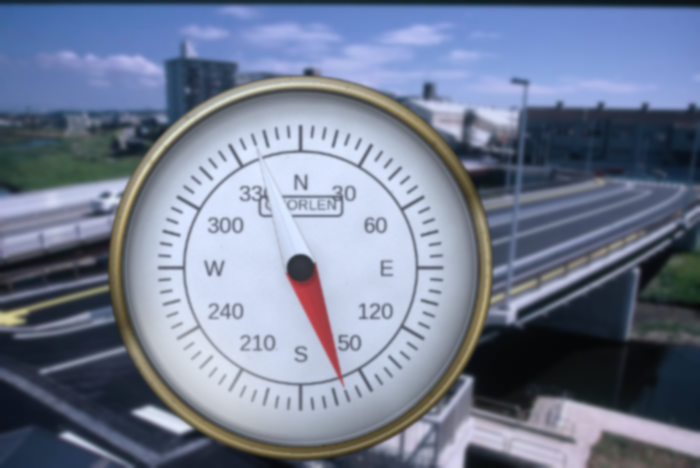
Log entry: 160 °
